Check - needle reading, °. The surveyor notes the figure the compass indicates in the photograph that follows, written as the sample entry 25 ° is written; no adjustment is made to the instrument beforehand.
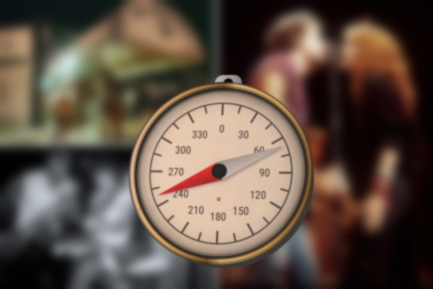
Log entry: 247.5 °
